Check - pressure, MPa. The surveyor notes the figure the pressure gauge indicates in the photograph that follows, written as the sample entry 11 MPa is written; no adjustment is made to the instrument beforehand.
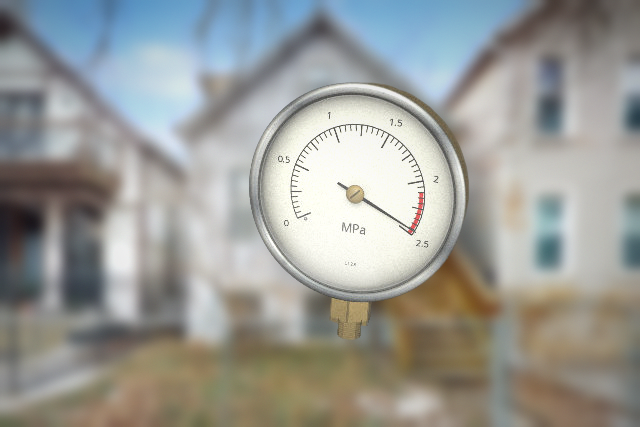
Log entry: 2.45 MPa
